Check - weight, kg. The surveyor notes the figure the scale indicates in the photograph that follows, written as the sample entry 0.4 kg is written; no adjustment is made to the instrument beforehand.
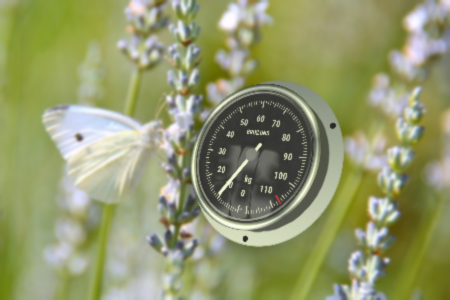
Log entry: 10 kg
